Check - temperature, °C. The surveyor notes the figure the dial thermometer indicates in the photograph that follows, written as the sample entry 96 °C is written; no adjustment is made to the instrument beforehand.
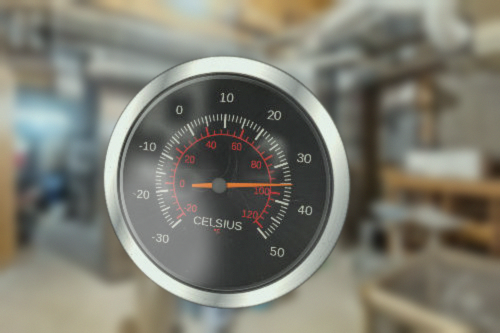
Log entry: 35 °C
